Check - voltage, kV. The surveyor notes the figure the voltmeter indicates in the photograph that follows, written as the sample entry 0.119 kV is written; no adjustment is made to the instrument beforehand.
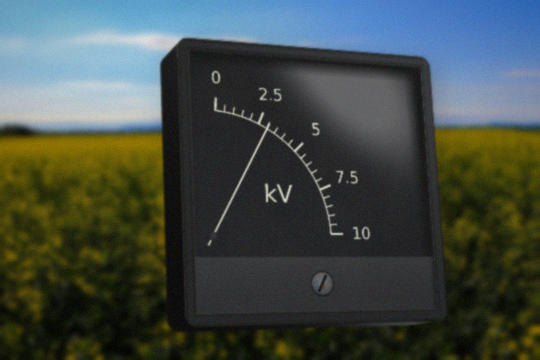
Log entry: 3 kV
